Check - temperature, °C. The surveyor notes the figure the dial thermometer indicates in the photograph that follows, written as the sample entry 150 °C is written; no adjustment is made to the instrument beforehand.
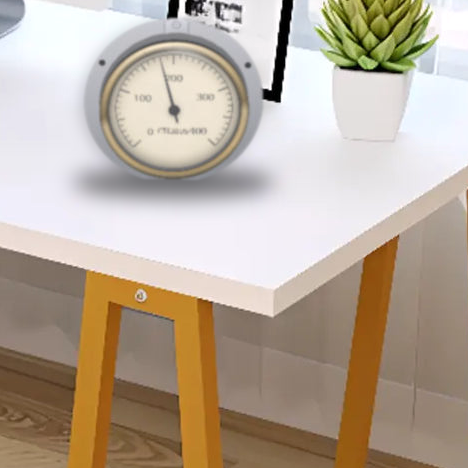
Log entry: 180 °C
